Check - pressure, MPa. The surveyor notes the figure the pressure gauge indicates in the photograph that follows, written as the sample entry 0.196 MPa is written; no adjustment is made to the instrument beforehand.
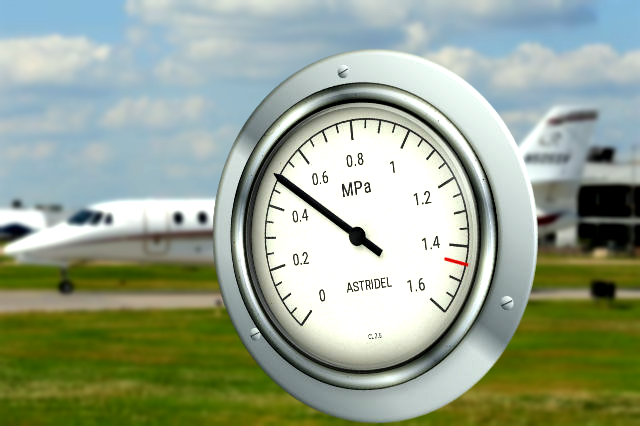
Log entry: 0.5 MPa
